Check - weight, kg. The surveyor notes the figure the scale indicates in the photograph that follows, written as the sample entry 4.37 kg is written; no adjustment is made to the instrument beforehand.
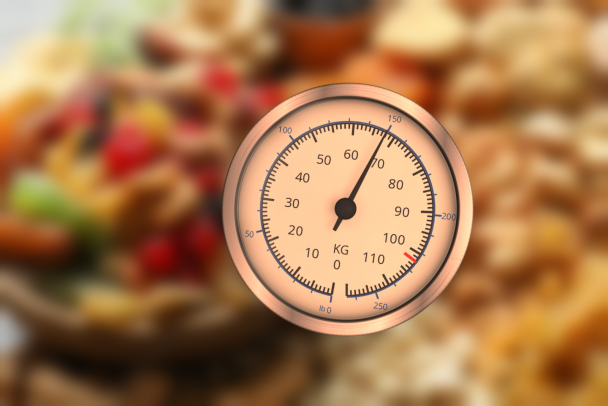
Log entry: 68 kg
